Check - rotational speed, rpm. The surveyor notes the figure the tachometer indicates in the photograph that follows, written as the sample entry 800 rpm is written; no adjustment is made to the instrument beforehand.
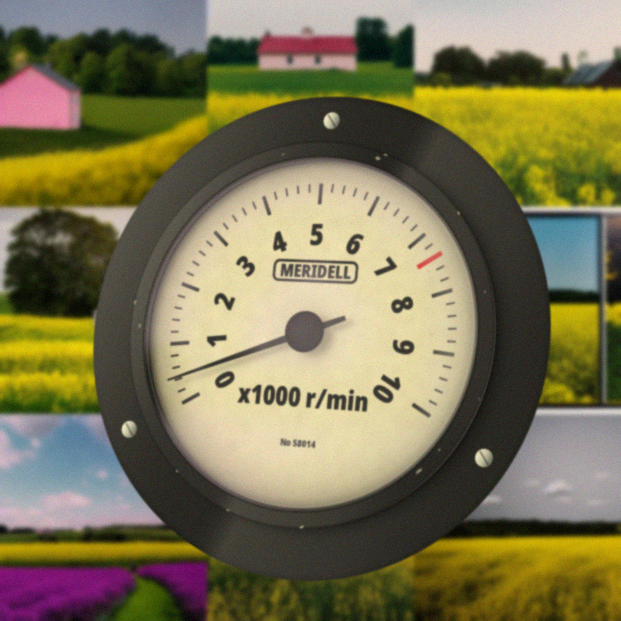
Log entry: 400 rpm
